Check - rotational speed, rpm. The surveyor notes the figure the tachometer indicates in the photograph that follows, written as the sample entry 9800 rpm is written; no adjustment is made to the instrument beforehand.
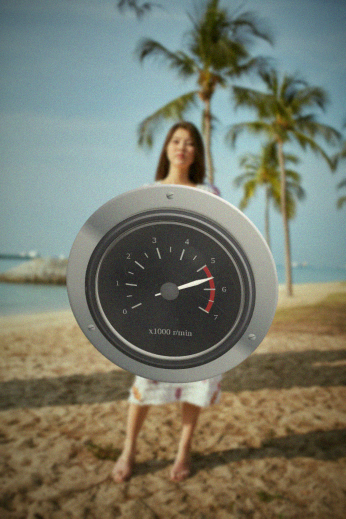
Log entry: 5500 rpm
